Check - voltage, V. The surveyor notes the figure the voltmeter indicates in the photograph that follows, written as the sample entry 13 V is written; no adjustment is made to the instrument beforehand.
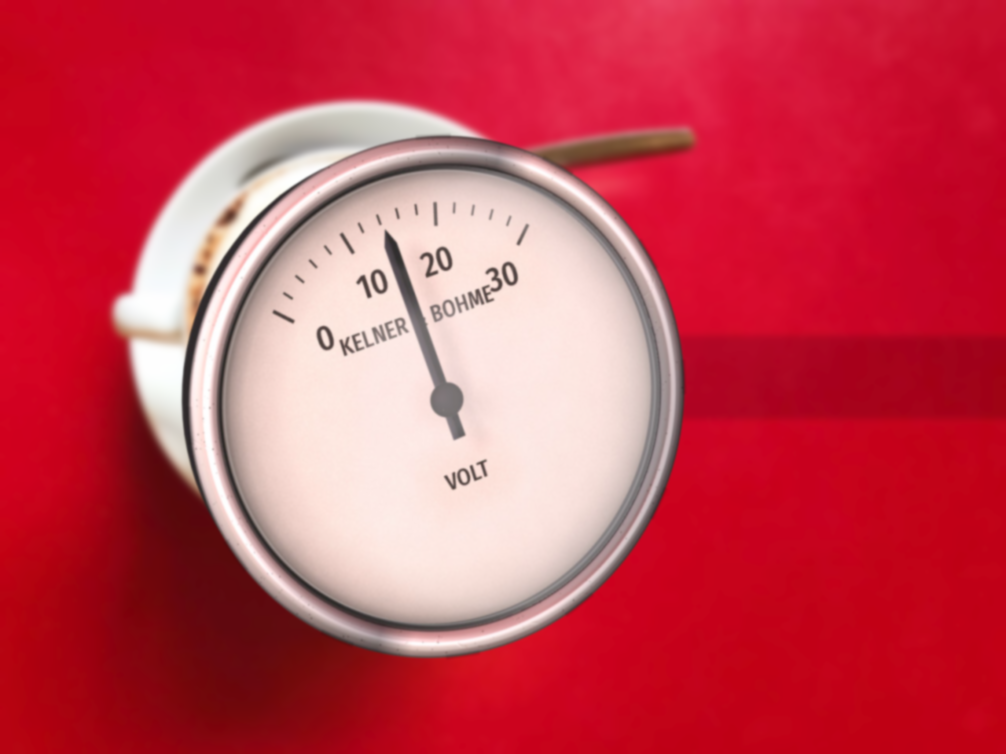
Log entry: 14 V
